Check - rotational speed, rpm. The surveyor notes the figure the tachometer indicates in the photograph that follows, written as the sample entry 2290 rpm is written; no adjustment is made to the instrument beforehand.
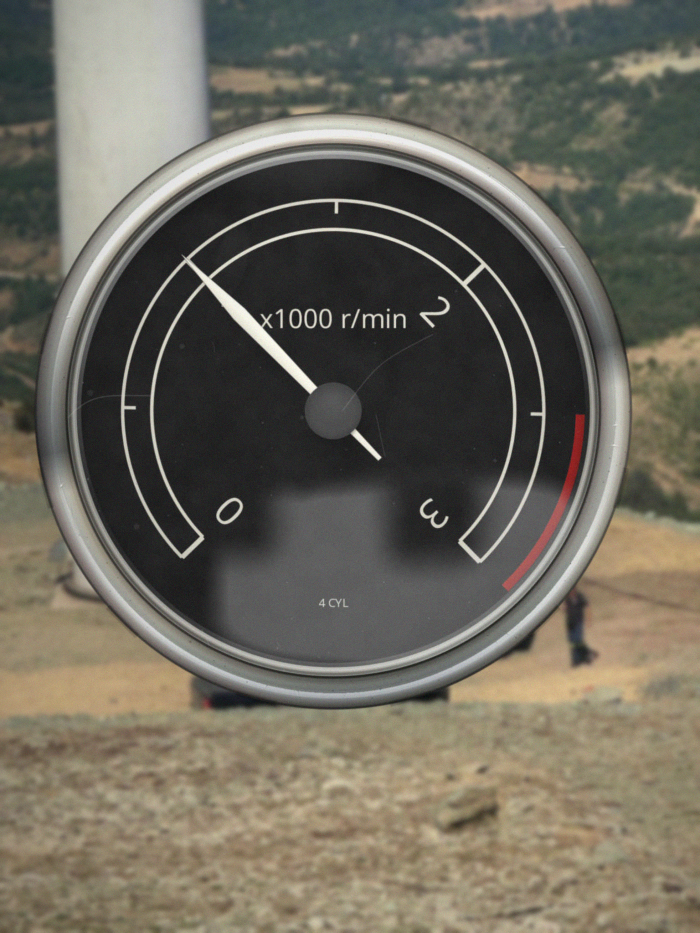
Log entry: 1000 rpm
